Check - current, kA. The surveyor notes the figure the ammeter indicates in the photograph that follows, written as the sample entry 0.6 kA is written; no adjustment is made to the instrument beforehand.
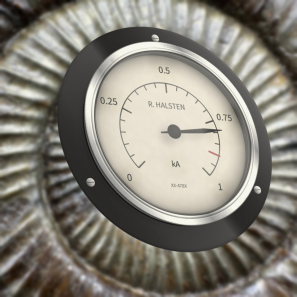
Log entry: 0.8 kA
